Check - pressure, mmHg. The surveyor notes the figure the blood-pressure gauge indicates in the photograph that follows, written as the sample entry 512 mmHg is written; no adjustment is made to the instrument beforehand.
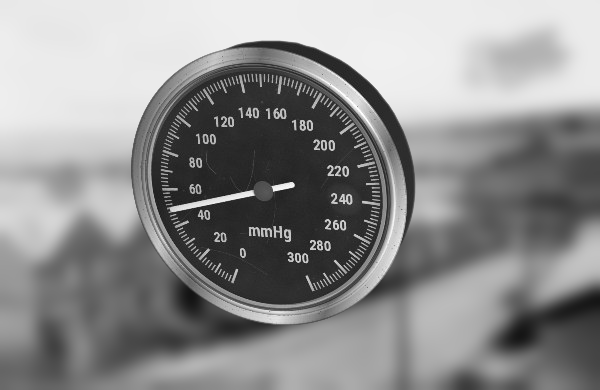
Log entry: 50 mmHg
